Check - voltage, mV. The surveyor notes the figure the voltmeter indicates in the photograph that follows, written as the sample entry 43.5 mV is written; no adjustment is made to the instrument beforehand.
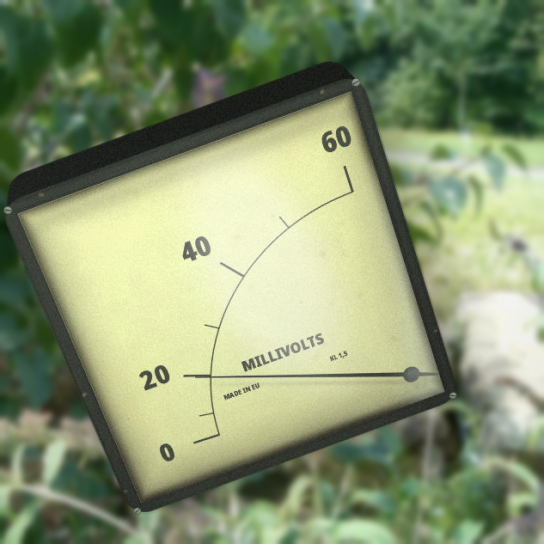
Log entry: 20 mV
